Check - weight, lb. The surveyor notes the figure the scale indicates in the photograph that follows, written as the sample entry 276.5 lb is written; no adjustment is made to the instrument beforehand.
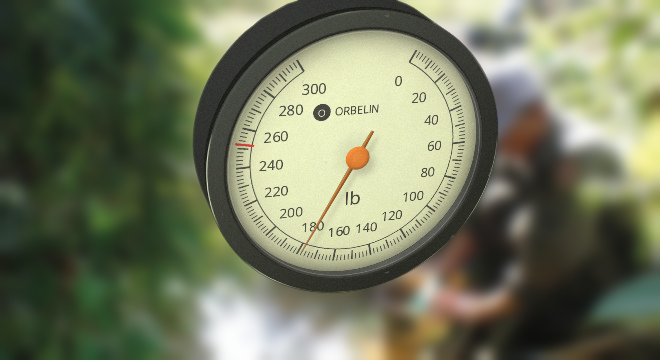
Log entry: 180 lb
